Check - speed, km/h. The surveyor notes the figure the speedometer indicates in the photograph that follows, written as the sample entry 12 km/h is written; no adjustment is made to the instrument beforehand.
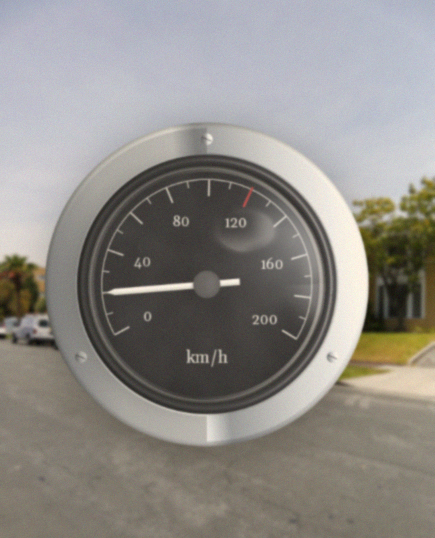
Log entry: 20 km/h
